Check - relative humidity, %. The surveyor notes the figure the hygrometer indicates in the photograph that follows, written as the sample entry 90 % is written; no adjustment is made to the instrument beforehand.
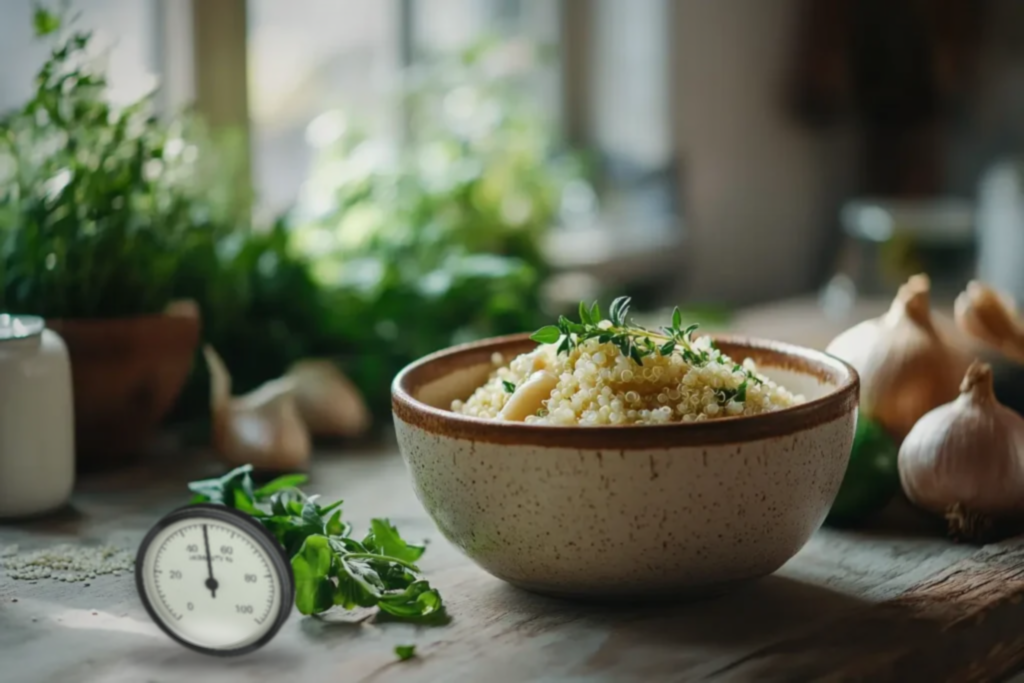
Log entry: 50 %
